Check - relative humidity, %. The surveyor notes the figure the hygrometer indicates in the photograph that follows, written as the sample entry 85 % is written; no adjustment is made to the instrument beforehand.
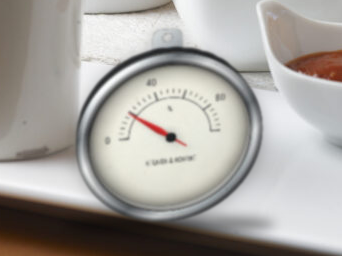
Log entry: 20 %
